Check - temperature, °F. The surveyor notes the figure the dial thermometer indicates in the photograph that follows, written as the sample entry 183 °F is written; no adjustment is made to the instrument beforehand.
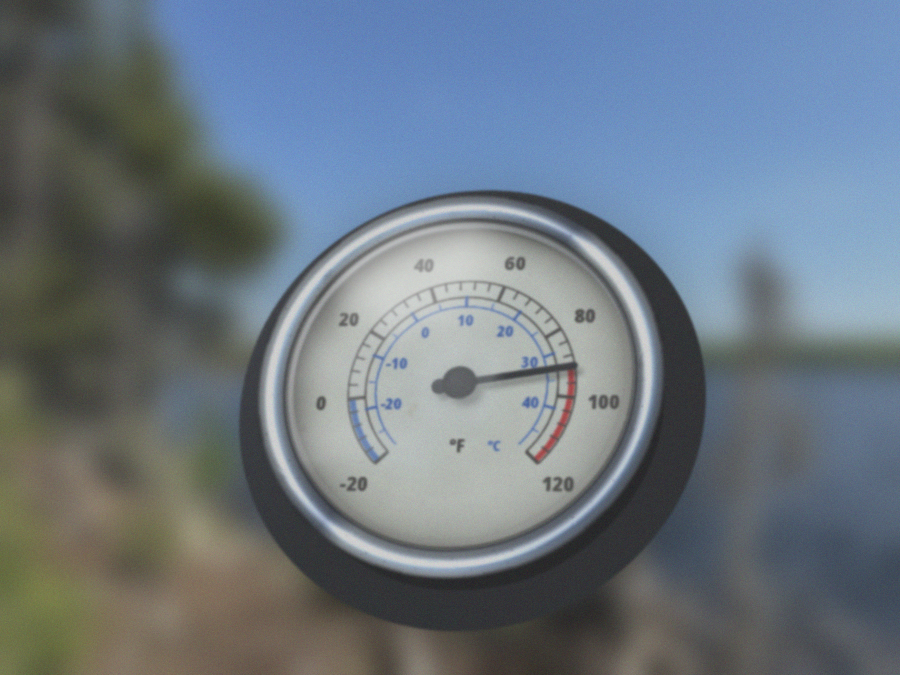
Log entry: 92 °F
